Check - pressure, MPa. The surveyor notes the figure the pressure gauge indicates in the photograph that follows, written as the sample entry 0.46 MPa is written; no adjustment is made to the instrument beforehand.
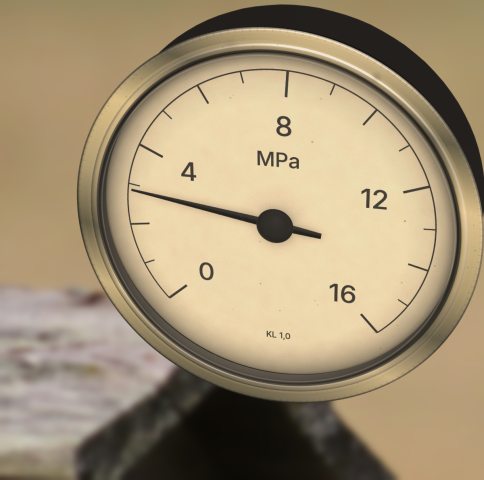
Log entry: 3 MPa
